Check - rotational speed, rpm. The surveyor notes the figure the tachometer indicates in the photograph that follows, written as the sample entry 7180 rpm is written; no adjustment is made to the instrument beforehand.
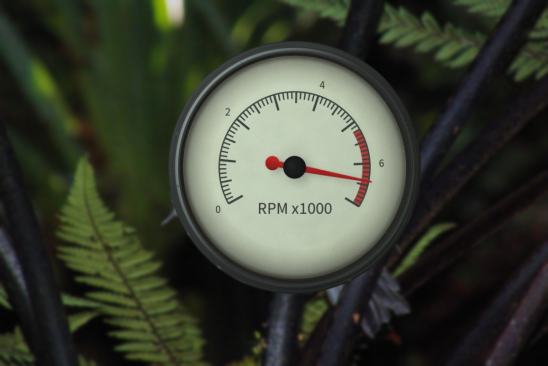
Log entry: 6400 rpm
